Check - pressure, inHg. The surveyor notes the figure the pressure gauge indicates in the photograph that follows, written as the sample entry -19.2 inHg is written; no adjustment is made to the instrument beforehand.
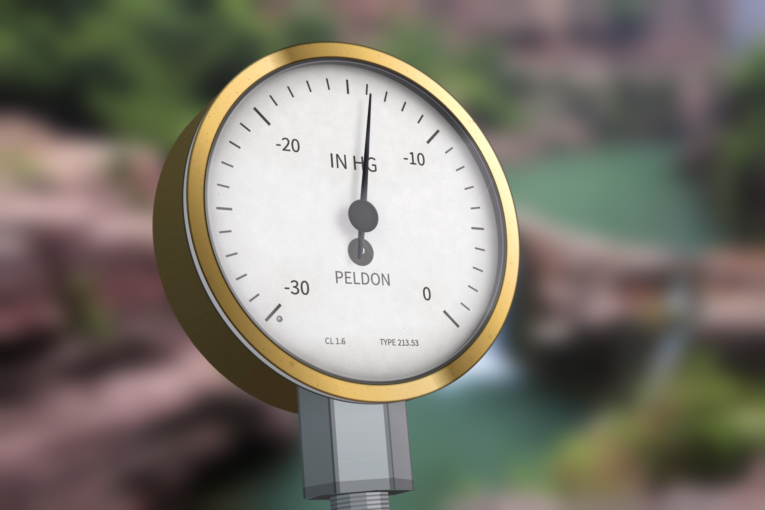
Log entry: -14 inHg
